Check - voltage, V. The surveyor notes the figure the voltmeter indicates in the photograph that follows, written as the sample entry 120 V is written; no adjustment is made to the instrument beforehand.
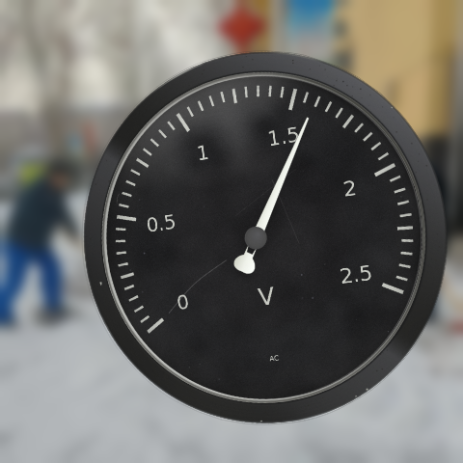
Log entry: 1.6 V
